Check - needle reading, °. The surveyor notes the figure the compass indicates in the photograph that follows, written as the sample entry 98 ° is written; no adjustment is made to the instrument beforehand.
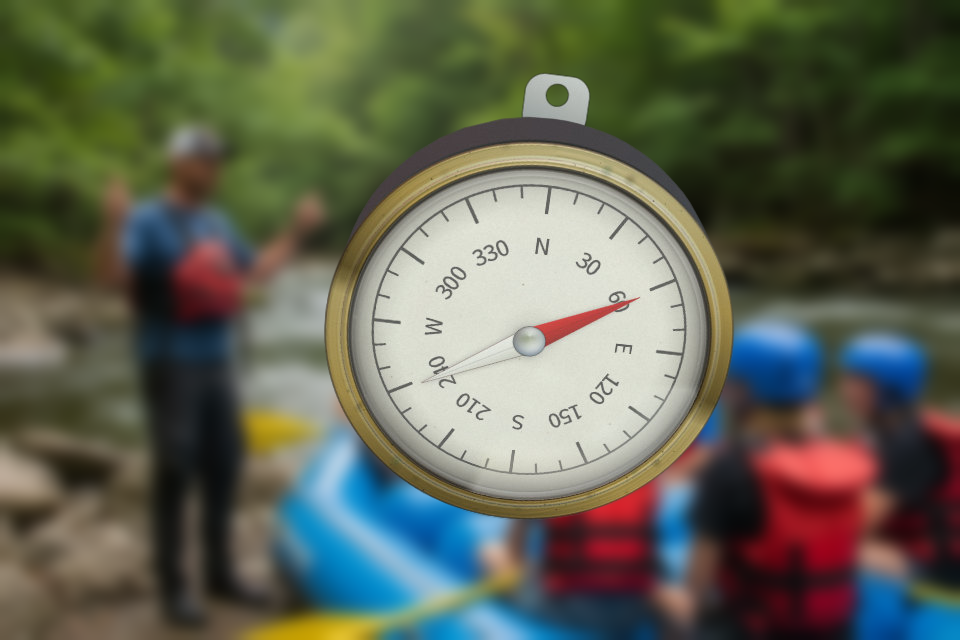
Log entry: 60 °
